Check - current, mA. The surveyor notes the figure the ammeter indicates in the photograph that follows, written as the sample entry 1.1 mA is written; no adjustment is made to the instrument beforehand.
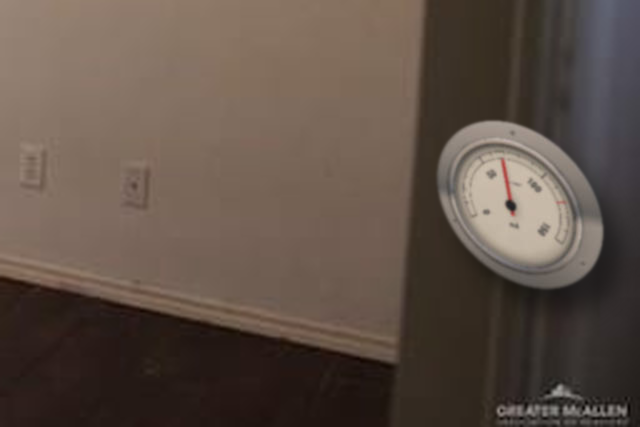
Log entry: 70 mA
